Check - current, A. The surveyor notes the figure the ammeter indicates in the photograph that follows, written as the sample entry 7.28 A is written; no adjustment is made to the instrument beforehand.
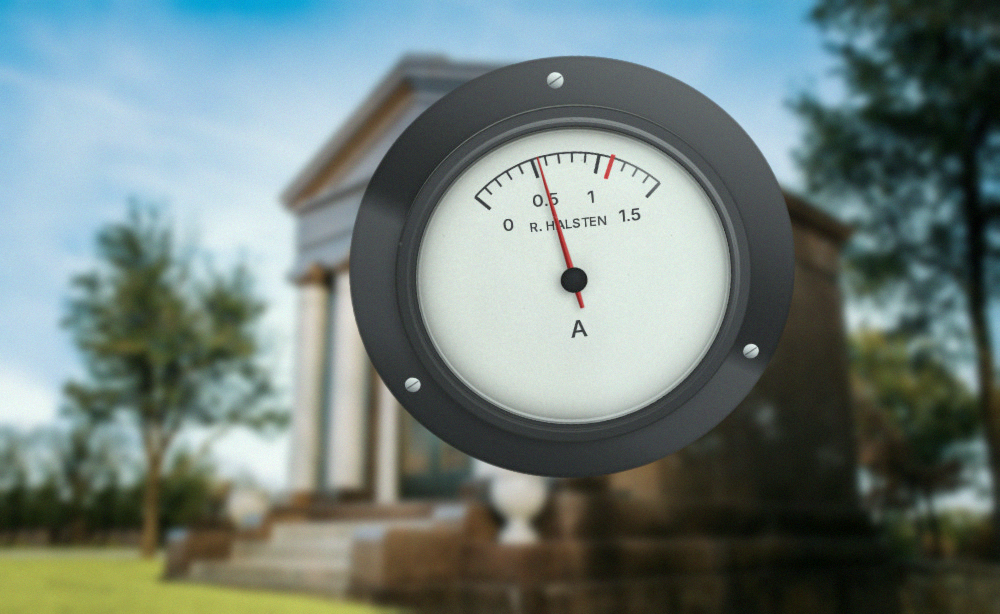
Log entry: 0.55 A
